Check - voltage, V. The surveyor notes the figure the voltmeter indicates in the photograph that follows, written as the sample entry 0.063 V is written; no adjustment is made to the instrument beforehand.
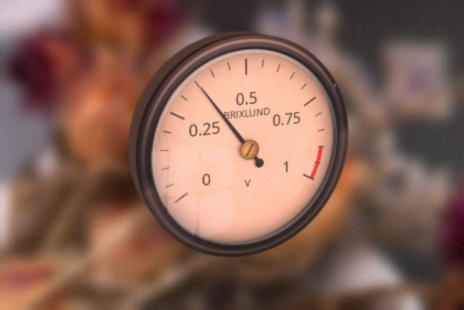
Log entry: 0.35 V
